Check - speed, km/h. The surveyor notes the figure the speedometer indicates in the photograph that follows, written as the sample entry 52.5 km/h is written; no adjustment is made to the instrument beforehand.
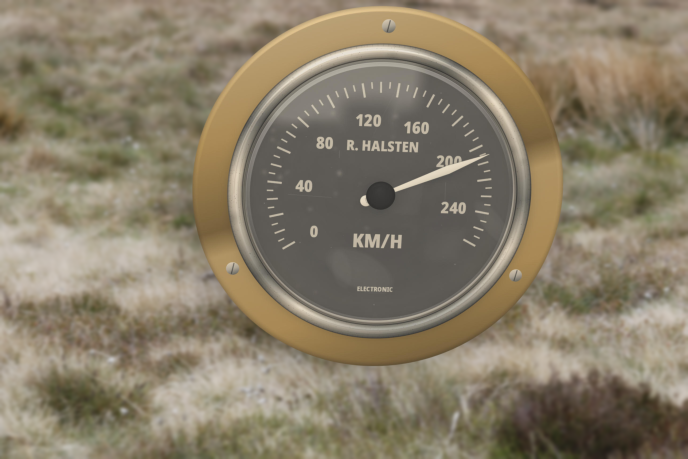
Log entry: 205 km/h
